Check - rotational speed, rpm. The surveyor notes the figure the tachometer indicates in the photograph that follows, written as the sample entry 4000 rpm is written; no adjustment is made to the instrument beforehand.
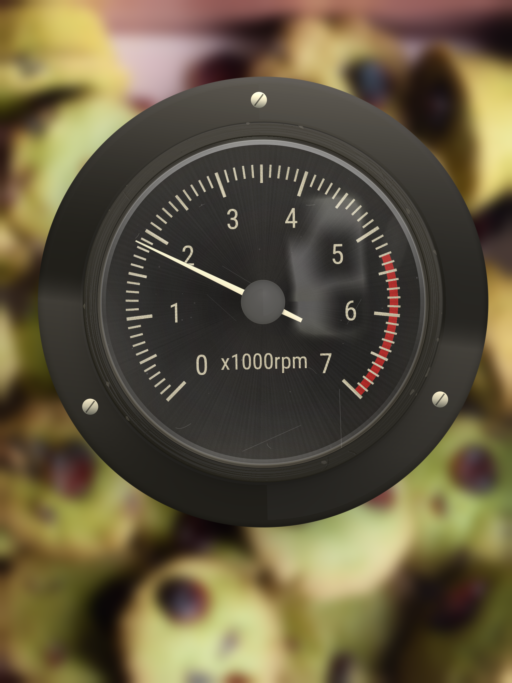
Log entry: 1850 rpm
